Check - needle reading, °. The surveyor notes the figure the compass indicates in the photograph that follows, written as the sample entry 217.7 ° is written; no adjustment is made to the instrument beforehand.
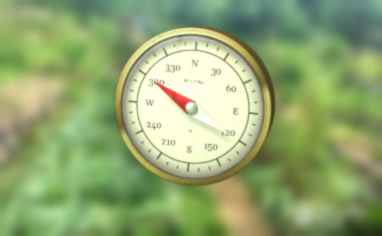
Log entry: 300 °
